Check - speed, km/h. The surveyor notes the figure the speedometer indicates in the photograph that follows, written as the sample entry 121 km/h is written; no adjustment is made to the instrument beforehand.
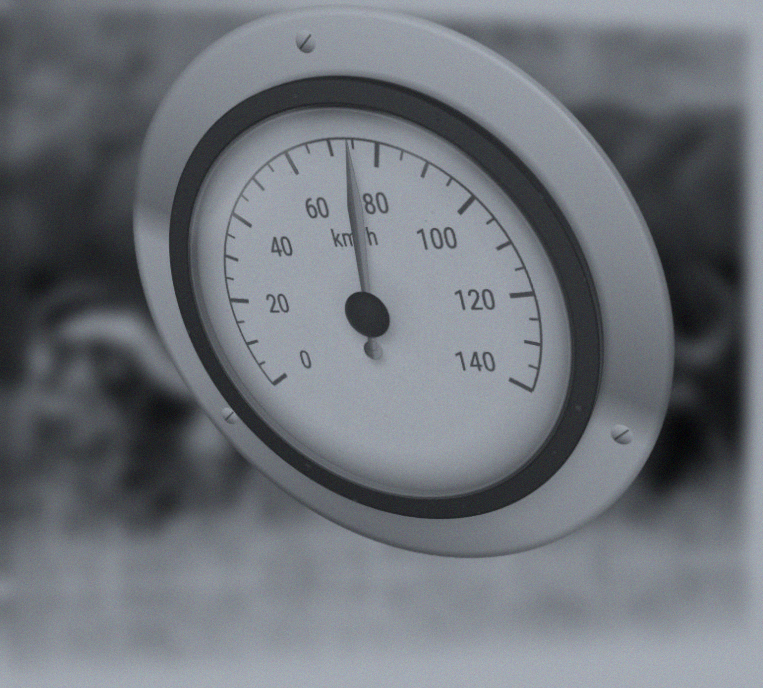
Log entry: 75 km/h
